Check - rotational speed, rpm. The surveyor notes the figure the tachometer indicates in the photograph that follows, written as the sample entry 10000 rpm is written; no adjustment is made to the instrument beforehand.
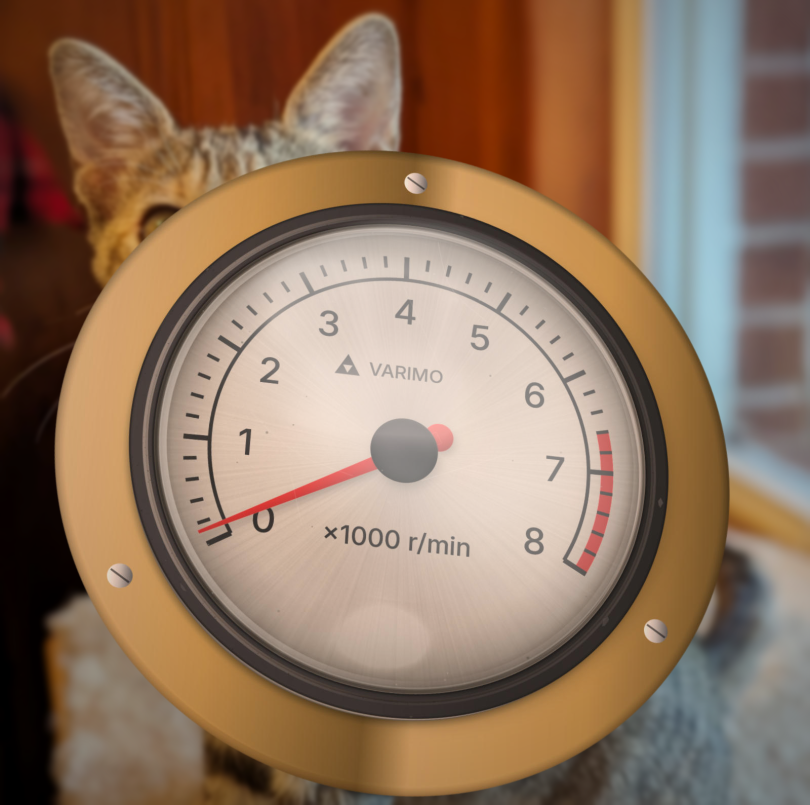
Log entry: 100 rpm
